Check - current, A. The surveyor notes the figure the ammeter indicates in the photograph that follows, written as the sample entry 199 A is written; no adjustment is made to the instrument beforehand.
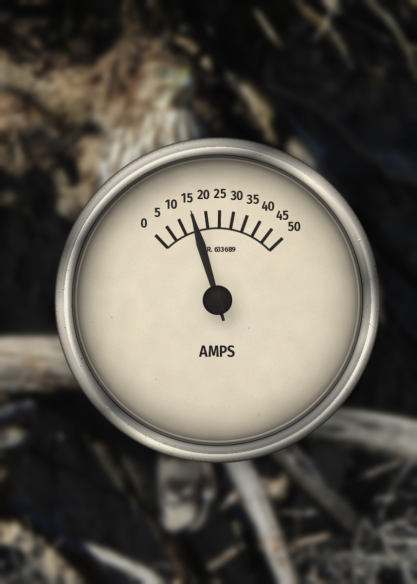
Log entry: 15 A
